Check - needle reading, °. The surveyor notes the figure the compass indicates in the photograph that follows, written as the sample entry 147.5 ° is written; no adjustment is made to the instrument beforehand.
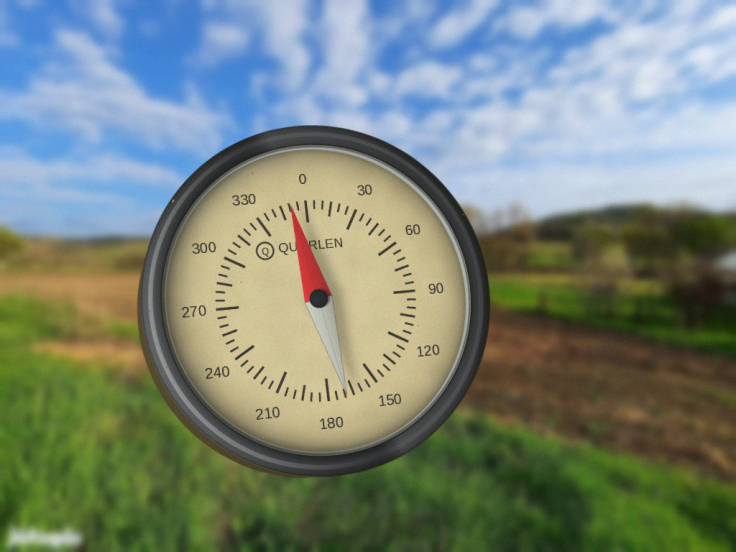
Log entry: 350 °
